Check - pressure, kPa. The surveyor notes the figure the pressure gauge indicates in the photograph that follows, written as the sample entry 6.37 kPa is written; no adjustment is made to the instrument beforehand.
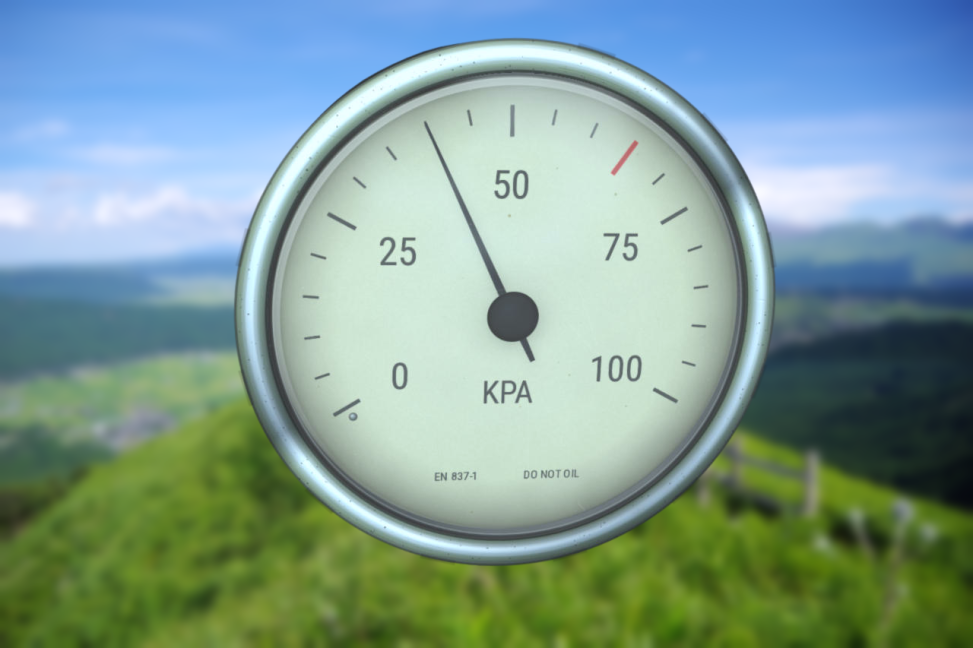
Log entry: 40 kPa
